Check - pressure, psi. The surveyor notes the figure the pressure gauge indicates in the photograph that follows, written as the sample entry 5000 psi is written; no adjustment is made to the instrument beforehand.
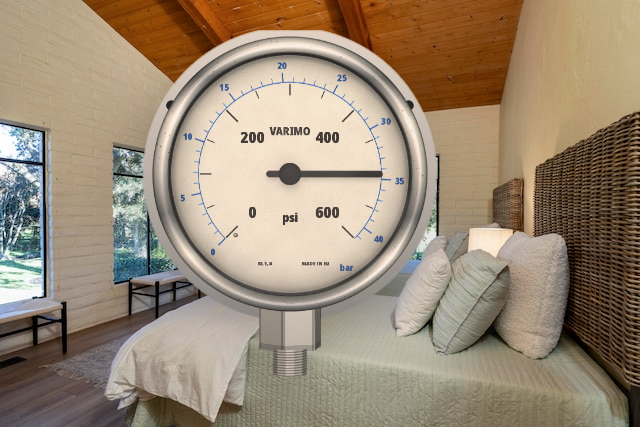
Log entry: 500 psi
